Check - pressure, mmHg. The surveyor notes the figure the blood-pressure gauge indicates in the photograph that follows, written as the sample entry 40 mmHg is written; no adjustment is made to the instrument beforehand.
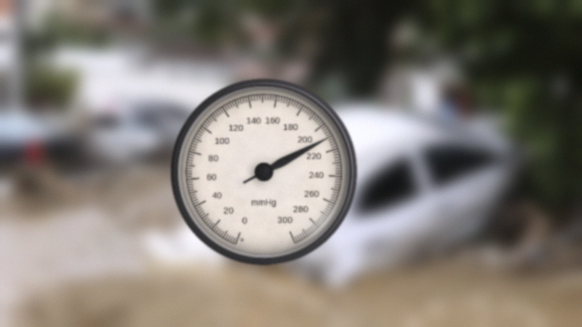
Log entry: 210 mmHg
